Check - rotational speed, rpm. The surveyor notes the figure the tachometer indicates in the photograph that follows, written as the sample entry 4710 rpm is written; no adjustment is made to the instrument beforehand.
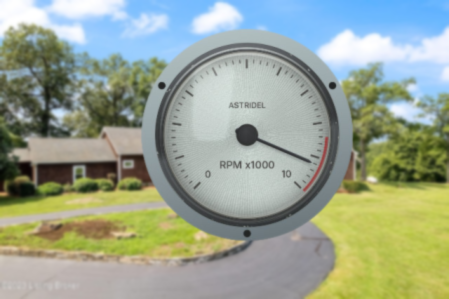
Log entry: 9200 rpm
